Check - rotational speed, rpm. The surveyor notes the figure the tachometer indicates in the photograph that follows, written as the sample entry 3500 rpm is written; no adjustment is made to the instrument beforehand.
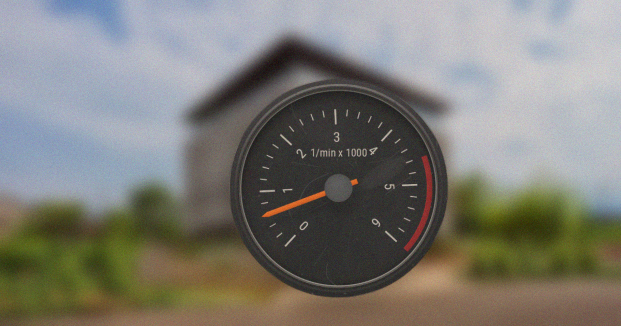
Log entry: 600 rpm
